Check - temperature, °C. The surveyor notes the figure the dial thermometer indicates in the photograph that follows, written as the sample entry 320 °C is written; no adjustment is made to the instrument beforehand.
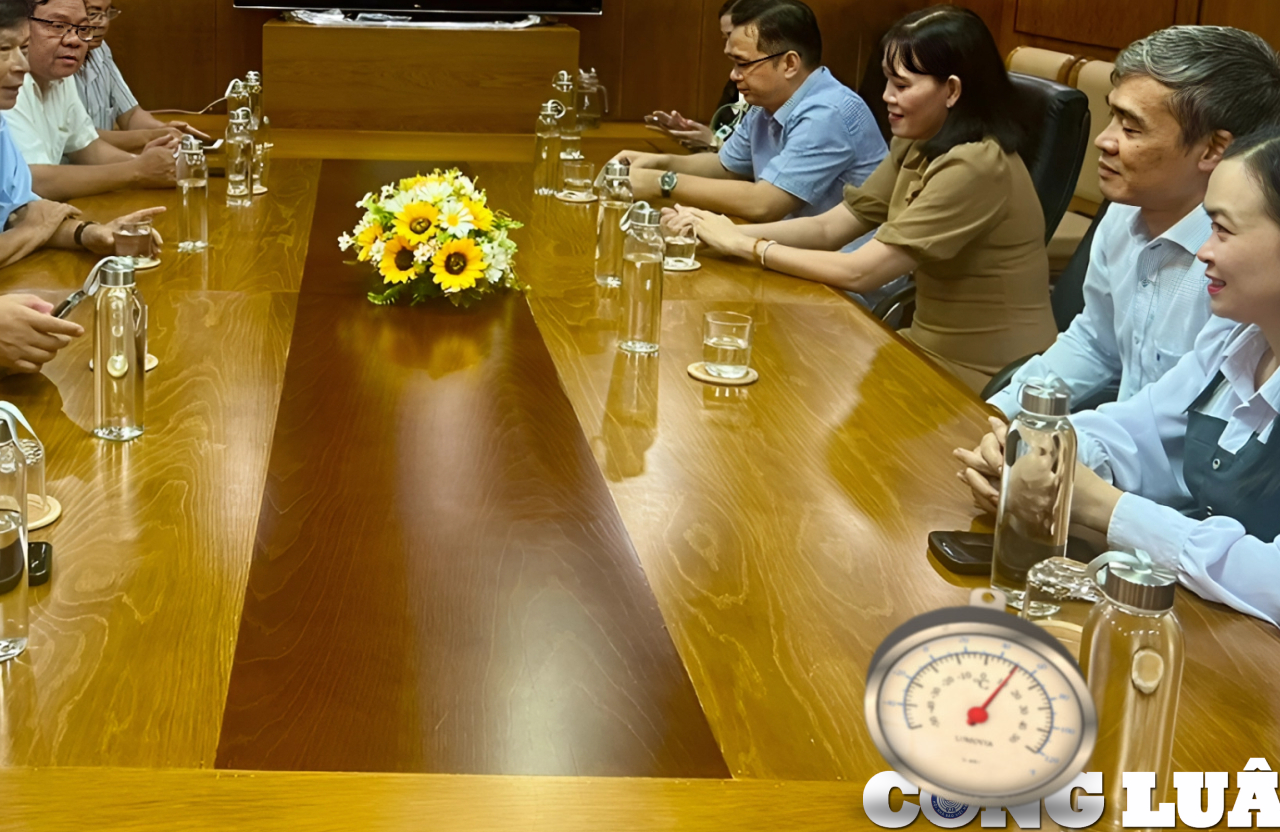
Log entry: 10 °C
